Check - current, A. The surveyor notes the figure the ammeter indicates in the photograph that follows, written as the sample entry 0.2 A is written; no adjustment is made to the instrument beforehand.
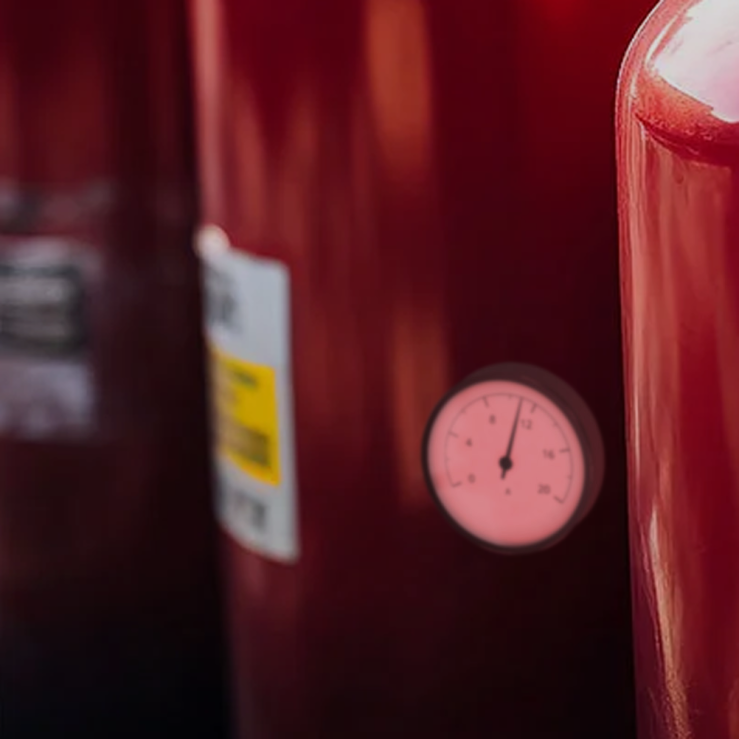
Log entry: 11 A
